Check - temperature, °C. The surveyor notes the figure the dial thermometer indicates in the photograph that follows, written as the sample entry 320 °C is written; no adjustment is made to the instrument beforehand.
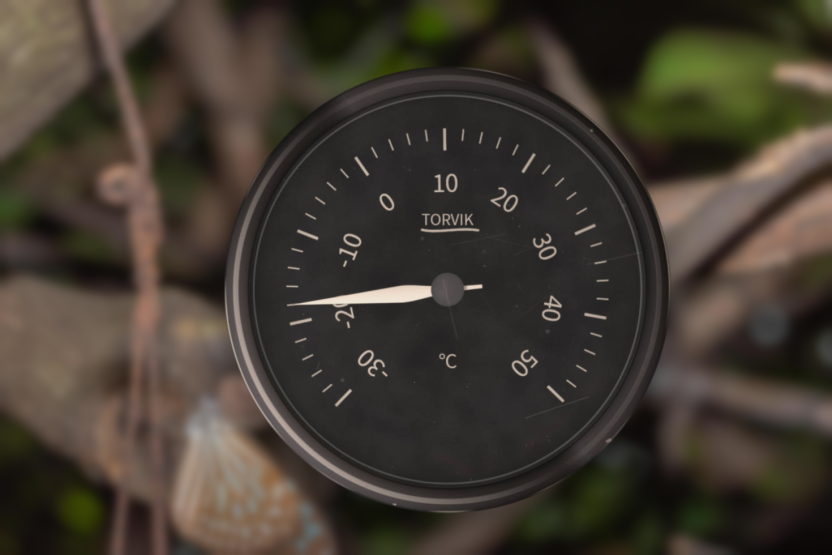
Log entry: -18 °C
